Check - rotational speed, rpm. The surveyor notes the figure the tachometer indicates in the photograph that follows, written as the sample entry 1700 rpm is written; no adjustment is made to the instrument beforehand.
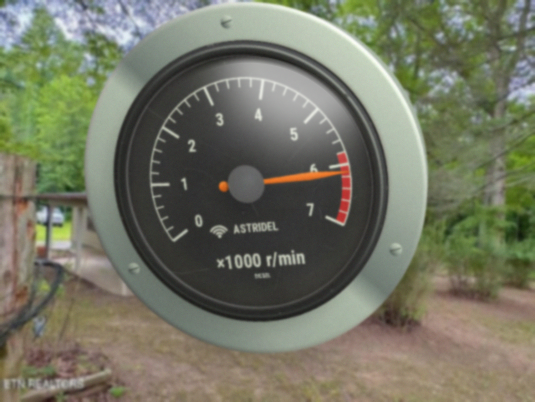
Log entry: 6100 rpm
